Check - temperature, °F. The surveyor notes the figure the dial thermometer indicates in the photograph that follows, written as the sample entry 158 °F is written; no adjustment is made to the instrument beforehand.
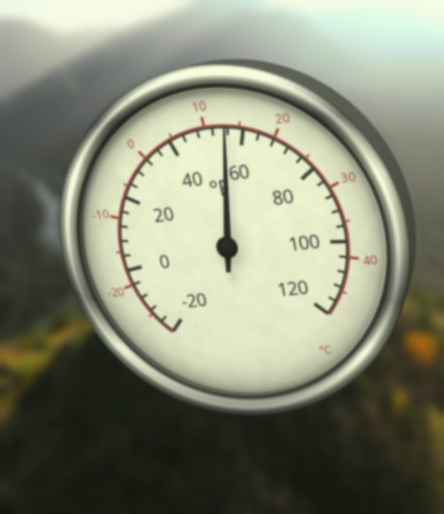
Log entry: 56 °F
